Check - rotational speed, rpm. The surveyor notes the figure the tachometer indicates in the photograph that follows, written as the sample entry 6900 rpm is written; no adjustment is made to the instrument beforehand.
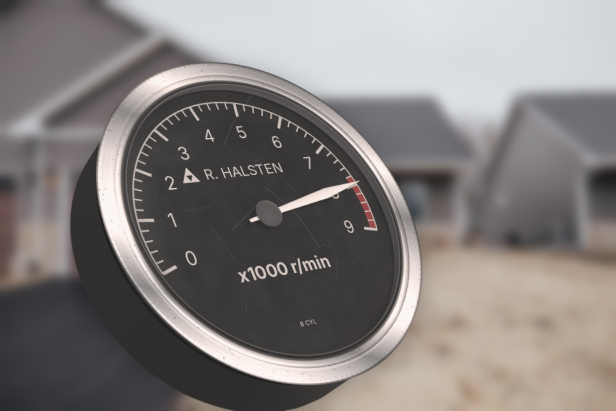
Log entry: 8000 rpm
